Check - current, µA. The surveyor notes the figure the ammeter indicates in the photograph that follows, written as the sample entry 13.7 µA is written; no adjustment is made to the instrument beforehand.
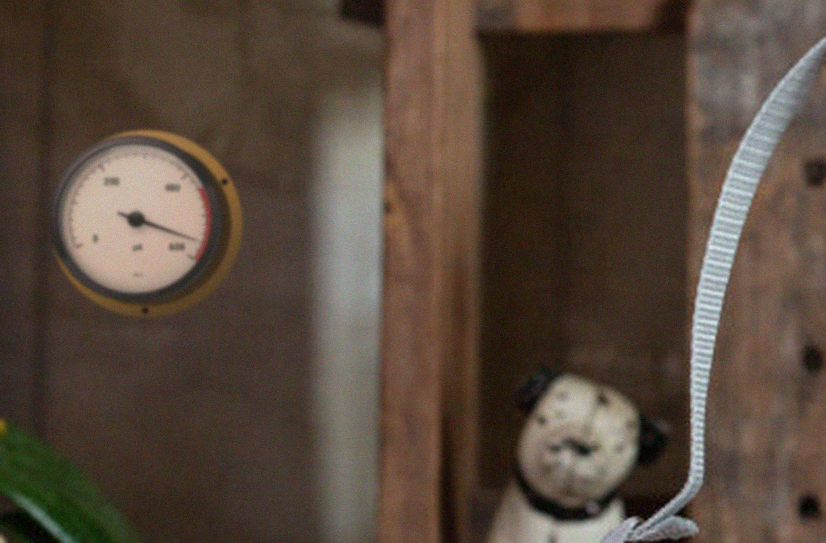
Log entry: 560 µA
